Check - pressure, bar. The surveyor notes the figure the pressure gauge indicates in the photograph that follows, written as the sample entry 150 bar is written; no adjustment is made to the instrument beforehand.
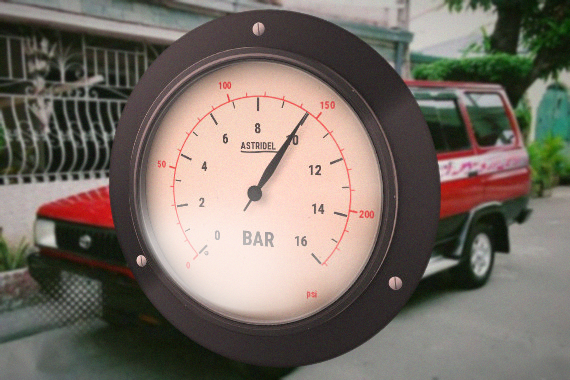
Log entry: 10 bar
